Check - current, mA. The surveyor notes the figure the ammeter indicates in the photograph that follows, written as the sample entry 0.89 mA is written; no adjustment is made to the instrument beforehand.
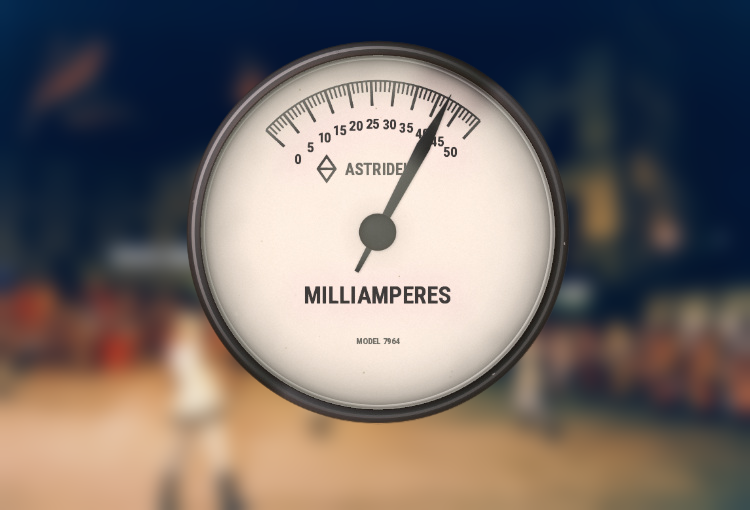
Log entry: 42 mA
